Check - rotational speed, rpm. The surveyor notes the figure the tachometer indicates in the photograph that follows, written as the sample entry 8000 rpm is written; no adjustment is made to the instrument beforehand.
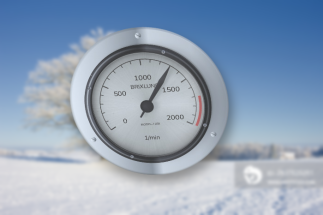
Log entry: 1300 rpm
